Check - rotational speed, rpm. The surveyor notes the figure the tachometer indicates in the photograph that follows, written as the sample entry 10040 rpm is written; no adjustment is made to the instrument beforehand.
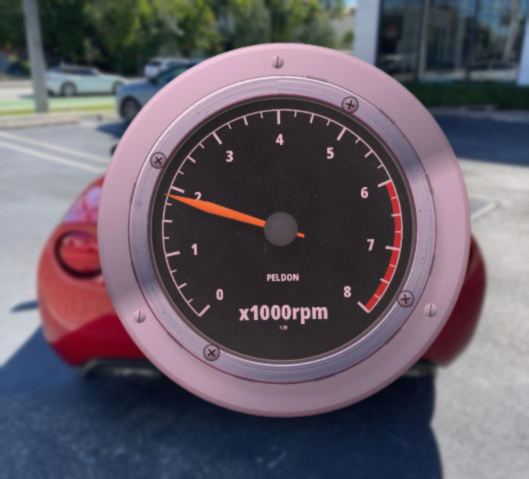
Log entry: 1875 rpm
